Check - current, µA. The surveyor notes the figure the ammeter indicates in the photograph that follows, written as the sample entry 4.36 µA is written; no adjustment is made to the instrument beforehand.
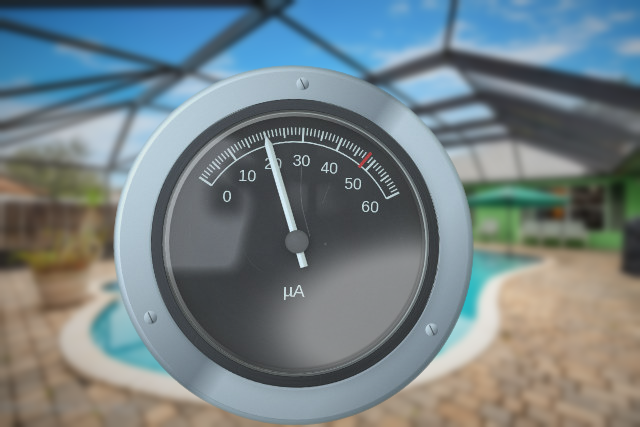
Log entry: 20 µA
